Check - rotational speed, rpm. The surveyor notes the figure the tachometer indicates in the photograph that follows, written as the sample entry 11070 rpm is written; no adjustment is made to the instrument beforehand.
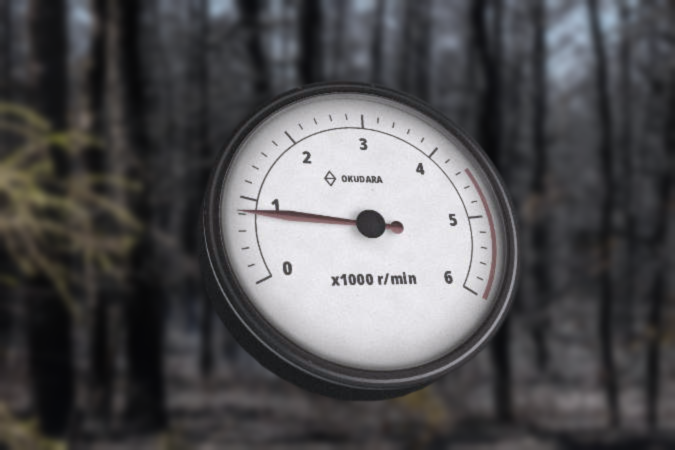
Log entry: 800 rpm
